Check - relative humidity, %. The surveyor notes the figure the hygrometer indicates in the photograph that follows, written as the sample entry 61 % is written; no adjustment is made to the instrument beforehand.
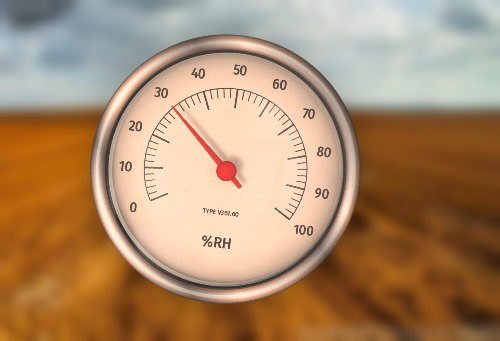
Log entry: 30 %
